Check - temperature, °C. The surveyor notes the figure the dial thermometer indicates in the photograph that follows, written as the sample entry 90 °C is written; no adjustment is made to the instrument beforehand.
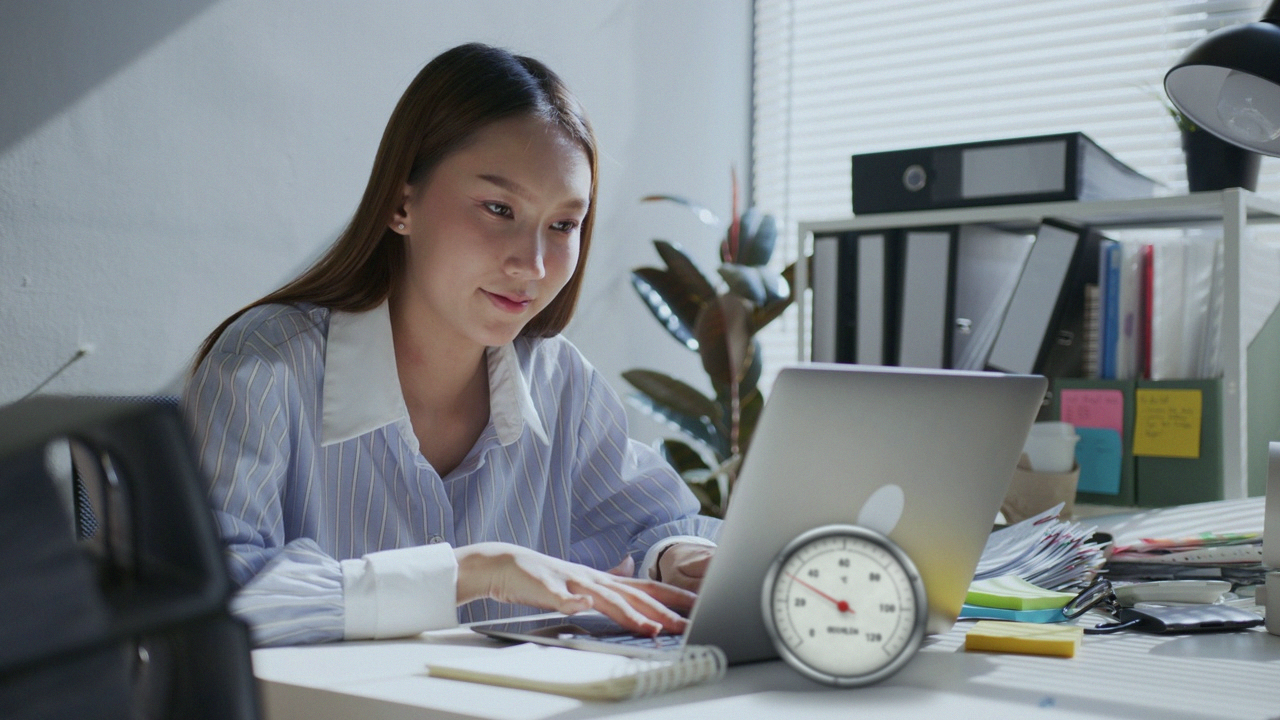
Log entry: 32 °C
